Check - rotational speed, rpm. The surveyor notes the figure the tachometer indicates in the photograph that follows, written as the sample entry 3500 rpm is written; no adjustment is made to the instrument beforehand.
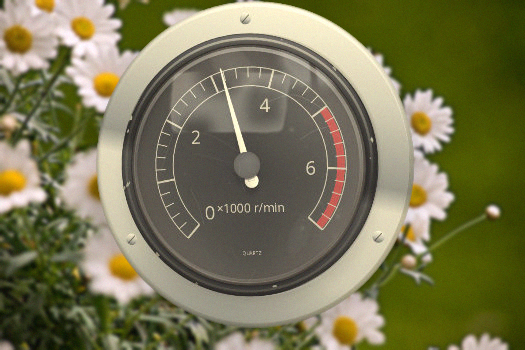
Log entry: 3200 rpm
